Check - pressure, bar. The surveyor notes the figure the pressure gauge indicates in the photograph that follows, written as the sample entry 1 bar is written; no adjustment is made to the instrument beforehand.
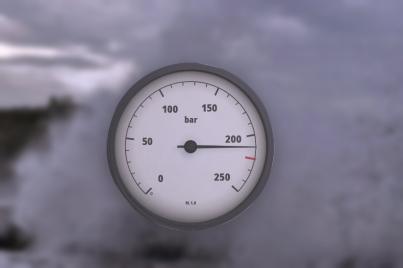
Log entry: 210 bar
